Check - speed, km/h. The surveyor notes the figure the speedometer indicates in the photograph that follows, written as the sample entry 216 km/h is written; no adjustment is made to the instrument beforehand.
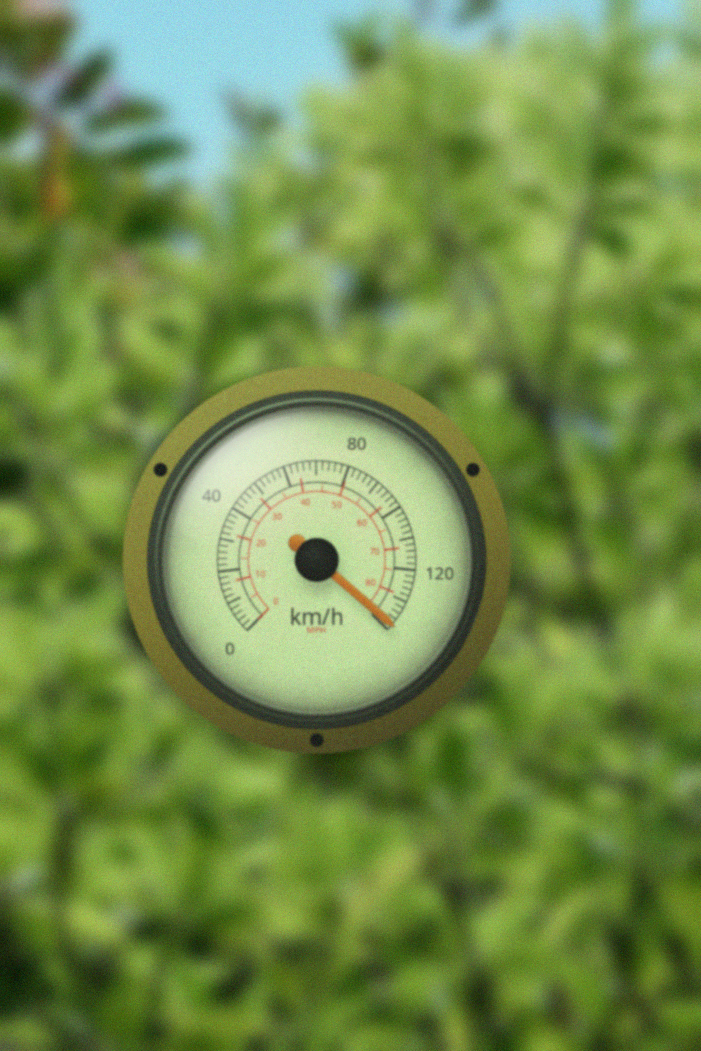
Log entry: 138 km/h
